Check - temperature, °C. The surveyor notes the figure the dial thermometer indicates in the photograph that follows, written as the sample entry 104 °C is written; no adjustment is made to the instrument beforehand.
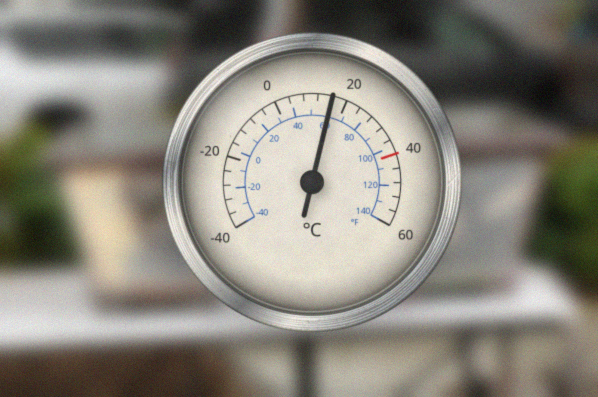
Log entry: 16 °C
